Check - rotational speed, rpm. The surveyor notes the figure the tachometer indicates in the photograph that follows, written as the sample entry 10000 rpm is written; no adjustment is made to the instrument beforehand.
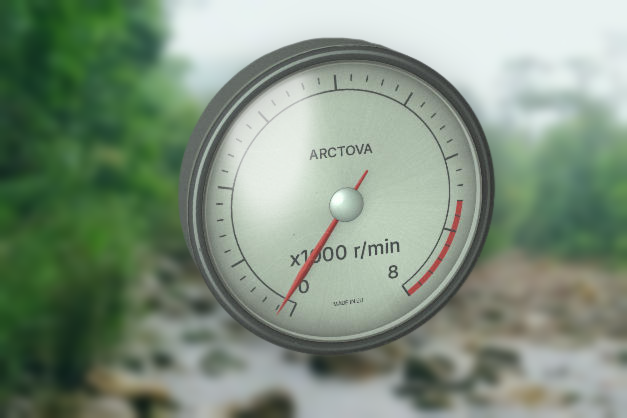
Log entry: 200 rpm
